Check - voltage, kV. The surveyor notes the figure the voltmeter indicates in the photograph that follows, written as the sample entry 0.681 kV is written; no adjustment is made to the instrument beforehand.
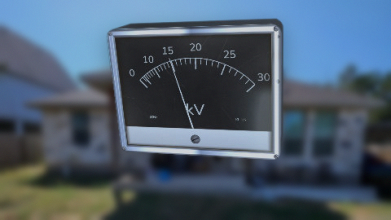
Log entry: 15 kV
